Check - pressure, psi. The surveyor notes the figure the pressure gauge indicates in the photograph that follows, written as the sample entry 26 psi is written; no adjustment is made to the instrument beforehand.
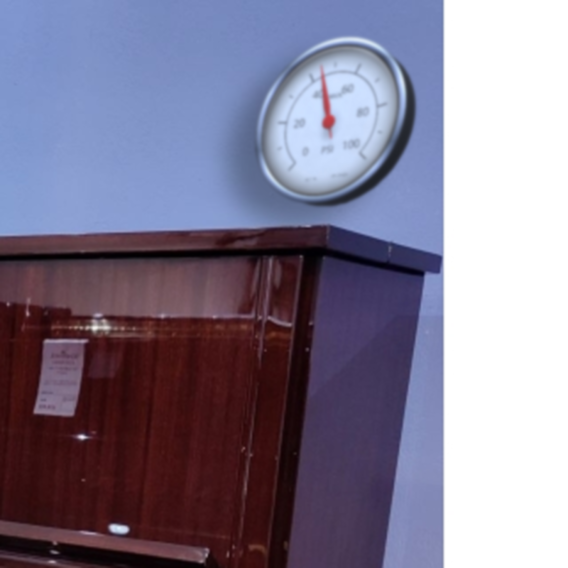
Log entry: 45 psi
